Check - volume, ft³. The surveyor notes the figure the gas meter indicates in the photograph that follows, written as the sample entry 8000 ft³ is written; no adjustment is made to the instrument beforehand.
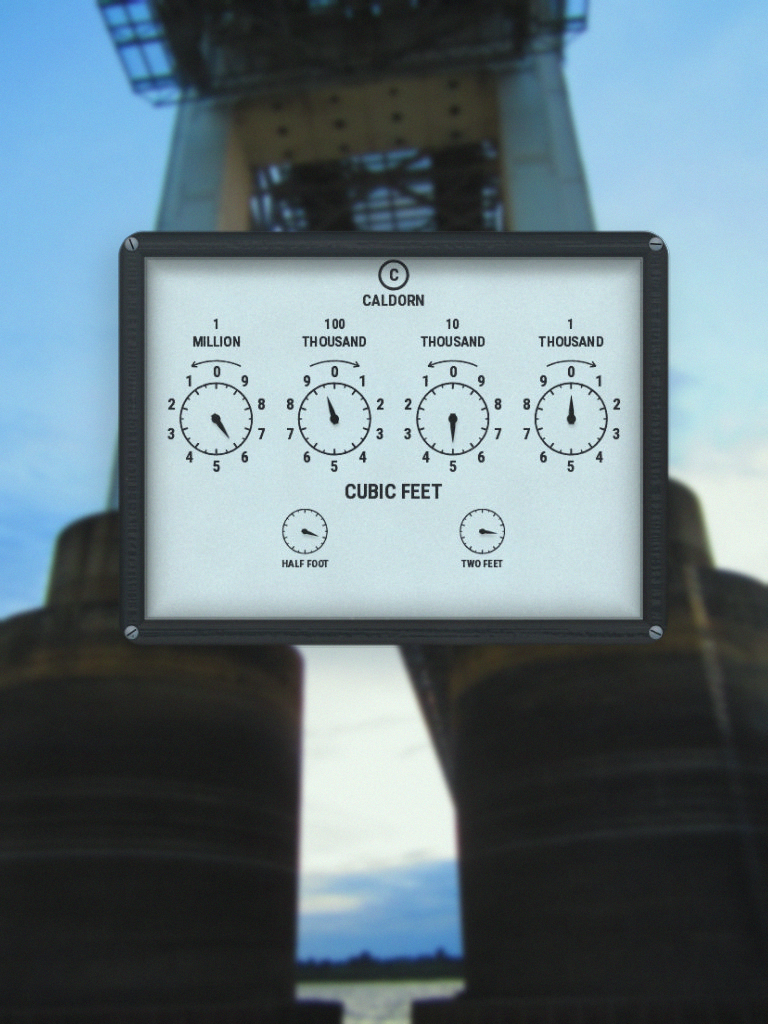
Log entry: 595000 ft³
